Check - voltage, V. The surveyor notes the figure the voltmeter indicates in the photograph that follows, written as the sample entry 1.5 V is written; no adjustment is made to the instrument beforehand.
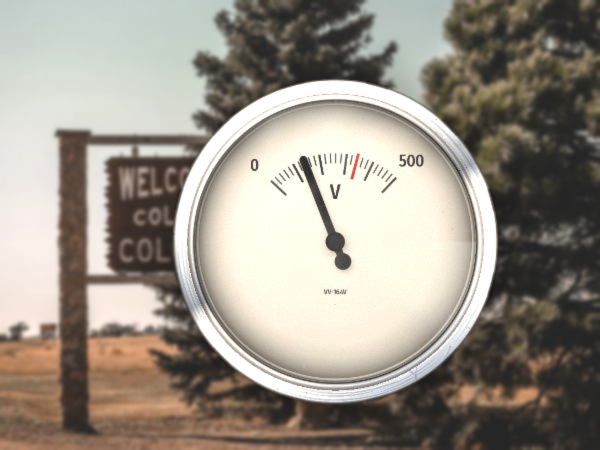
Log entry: 140 V
